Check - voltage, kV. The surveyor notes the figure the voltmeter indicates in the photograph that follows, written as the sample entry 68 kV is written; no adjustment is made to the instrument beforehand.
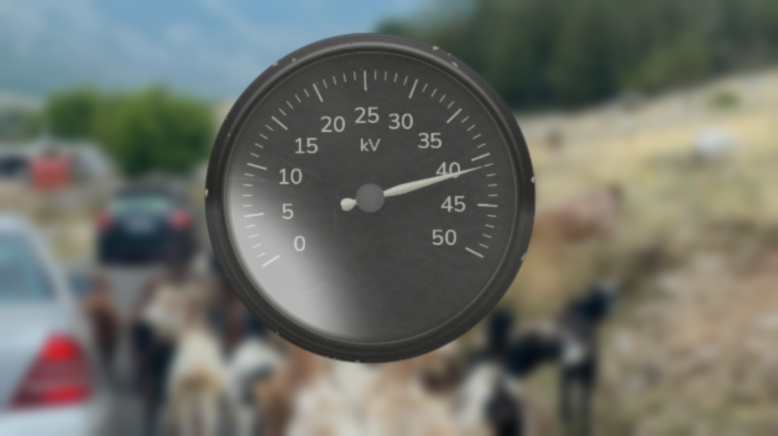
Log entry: 41 kV
